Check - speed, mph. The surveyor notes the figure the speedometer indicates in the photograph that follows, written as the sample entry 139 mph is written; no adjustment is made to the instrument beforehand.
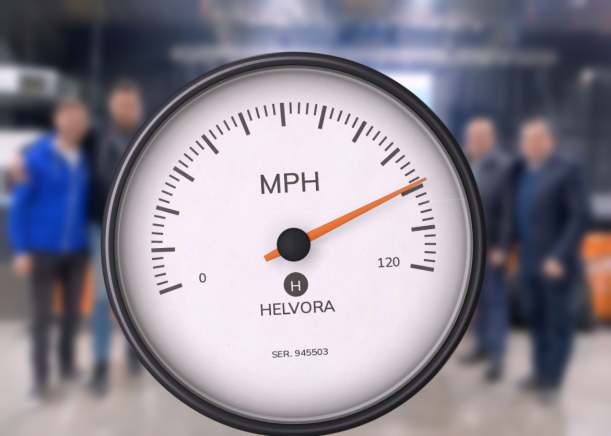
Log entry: 99 mph
